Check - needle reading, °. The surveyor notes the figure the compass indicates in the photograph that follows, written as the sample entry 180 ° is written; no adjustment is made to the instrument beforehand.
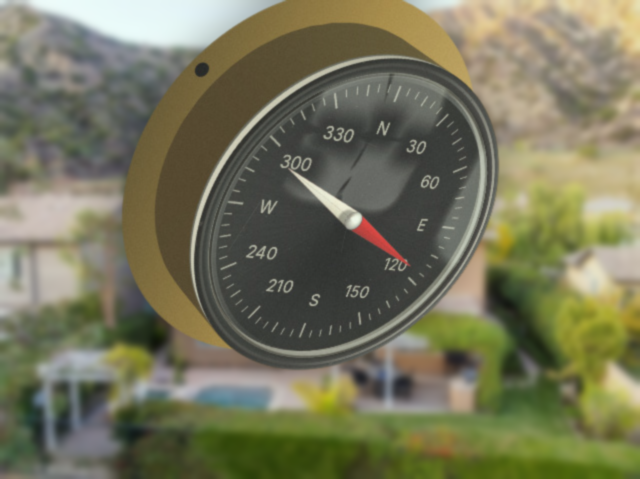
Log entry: 115 °
